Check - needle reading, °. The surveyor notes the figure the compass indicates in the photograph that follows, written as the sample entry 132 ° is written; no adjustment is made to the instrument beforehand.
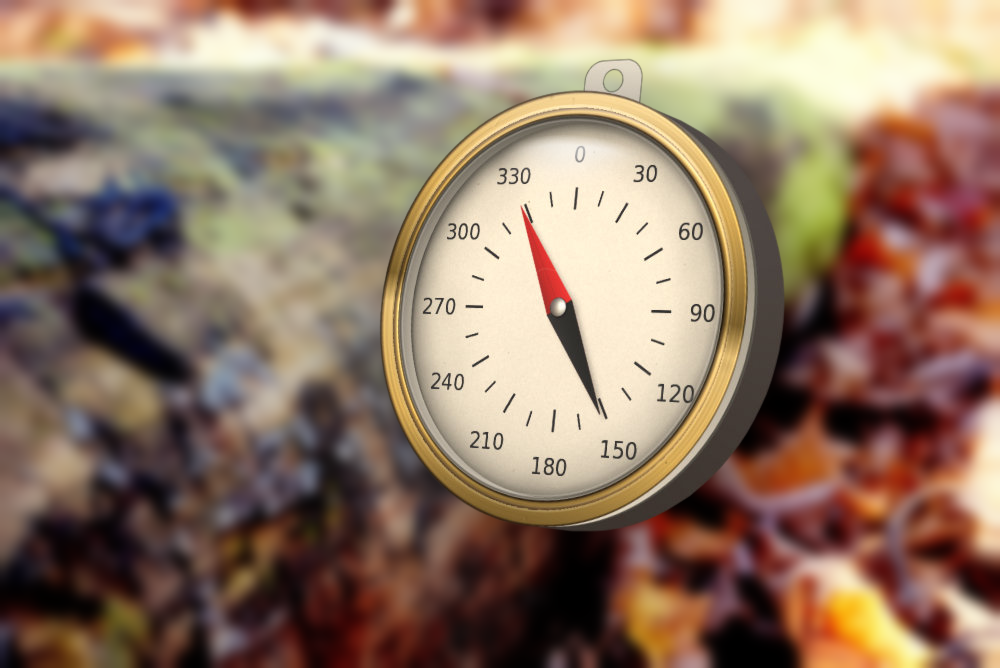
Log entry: 330 °
